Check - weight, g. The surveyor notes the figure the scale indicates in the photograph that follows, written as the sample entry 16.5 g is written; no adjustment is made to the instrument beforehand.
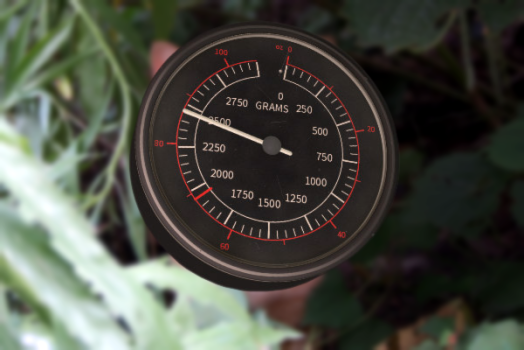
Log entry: 2450 g
